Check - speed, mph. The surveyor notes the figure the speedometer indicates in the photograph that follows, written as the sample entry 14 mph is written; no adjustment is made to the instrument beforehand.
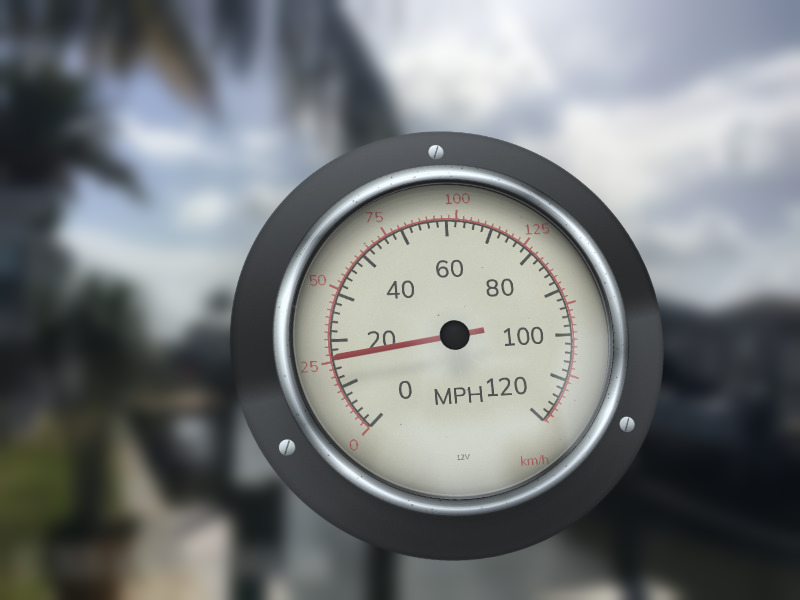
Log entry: 16 mph
